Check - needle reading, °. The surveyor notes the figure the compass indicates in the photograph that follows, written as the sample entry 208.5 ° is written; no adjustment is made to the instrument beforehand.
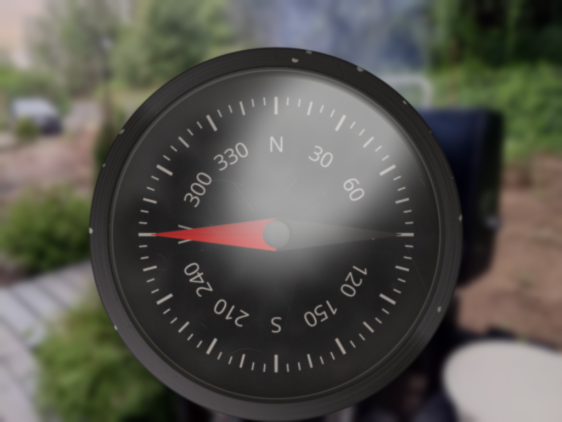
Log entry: 270 °
